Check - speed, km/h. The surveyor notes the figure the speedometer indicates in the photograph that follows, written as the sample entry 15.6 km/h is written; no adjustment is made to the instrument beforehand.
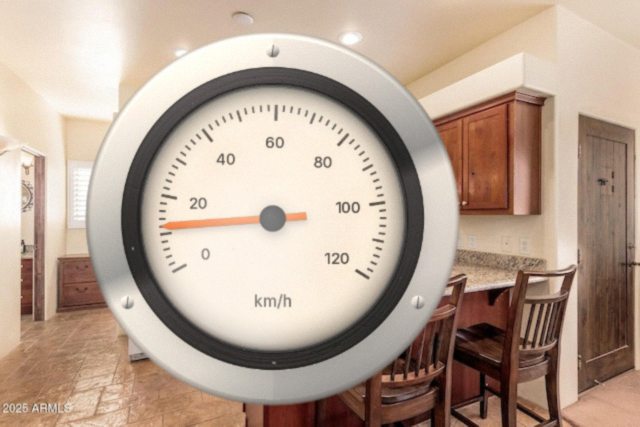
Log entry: 12 km/h
